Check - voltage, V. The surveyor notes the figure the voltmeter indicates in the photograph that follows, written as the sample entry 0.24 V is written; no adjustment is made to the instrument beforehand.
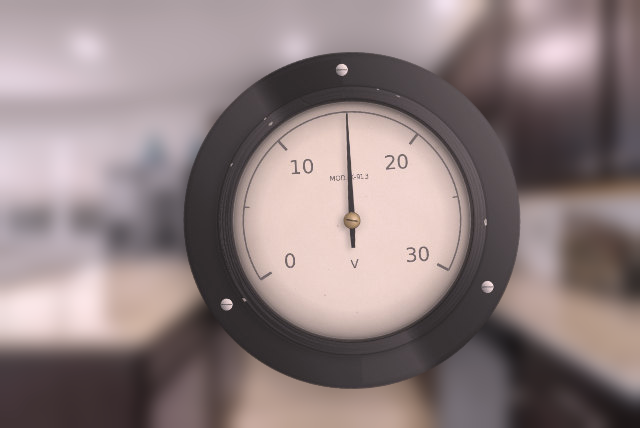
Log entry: 15 V
